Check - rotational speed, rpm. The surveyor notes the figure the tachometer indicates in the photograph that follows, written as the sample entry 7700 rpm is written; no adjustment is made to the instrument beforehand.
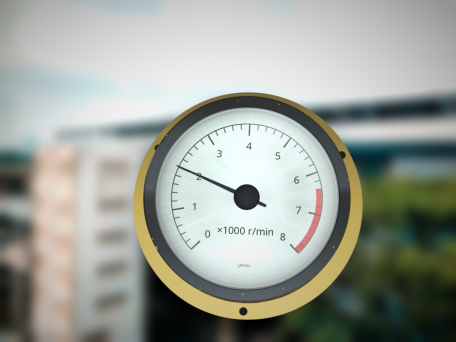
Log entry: 2000 rpm
